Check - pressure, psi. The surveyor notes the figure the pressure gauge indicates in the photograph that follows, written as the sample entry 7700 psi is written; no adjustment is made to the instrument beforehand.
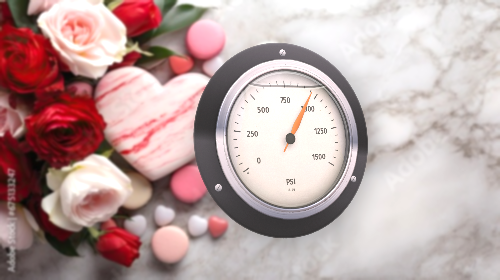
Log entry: 950 psi
